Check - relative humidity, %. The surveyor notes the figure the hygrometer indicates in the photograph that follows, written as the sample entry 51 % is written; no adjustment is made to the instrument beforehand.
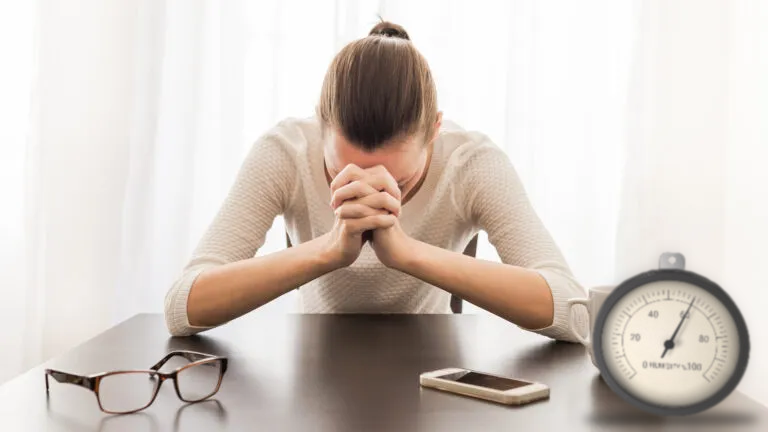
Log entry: 60 %
